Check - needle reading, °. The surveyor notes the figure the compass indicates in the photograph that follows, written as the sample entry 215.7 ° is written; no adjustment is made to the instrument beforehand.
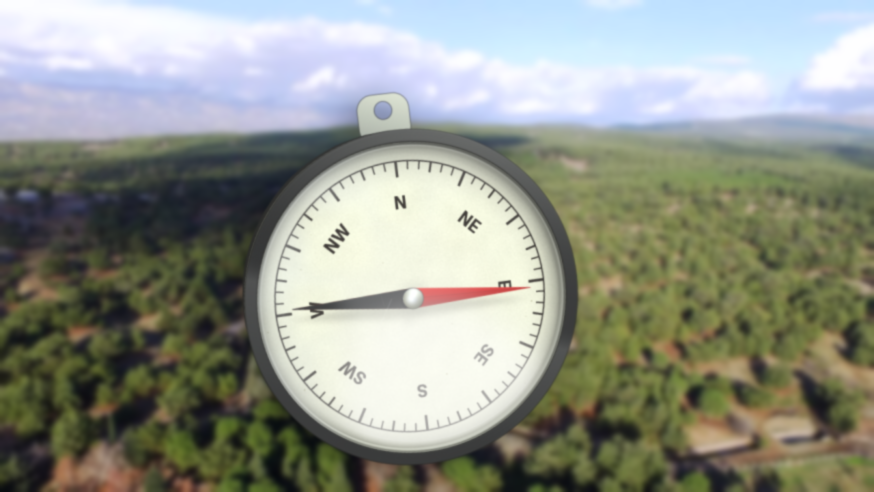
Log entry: 92.5 °
